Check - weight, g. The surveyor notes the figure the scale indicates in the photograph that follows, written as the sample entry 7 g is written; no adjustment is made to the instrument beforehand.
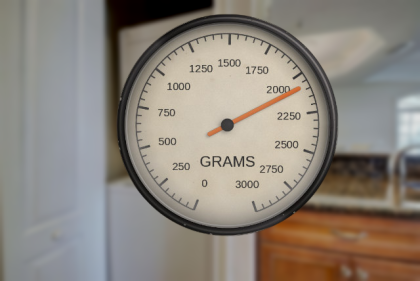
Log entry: 2075 g
